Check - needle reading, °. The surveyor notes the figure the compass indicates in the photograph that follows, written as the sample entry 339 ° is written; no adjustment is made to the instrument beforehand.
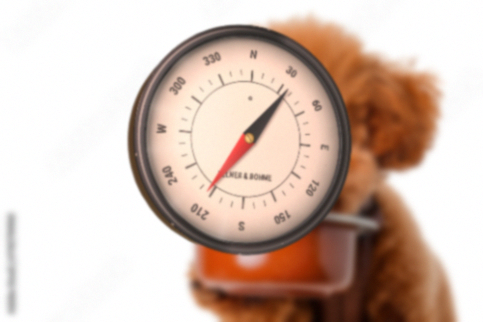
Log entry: 215 °
